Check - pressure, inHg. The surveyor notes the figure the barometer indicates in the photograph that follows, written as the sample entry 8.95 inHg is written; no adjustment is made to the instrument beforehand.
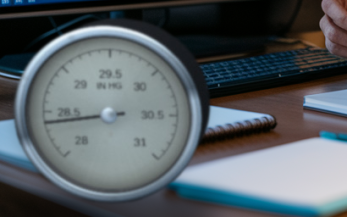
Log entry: 28.4 inHg
